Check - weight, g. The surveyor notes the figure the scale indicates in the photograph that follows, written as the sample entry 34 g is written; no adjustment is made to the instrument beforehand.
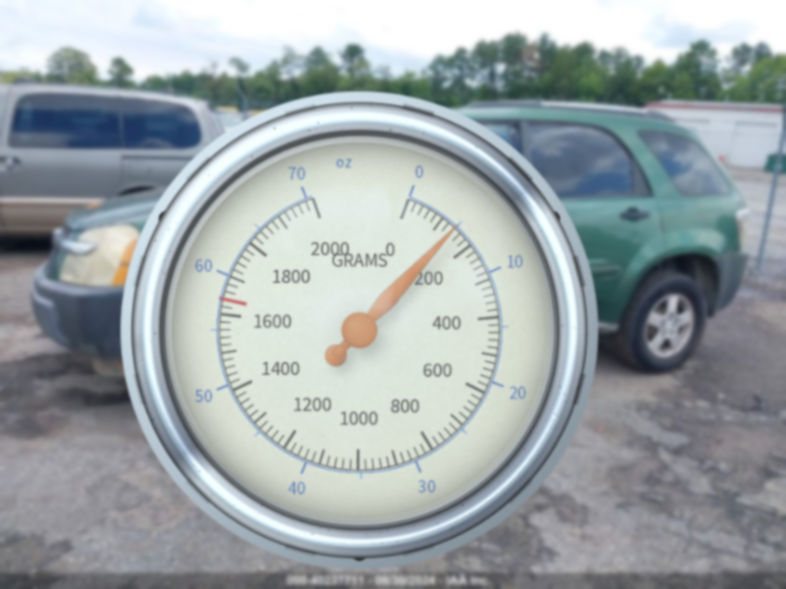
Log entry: 140 g
